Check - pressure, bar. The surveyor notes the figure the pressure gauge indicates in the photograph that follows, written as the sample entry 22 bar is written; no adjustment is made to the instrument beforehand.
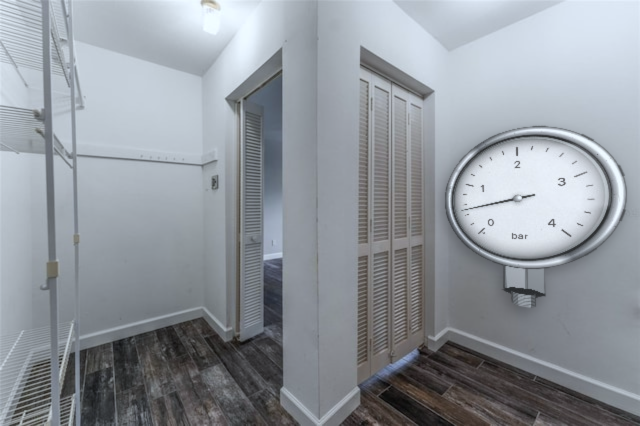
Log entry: 0.5 bar
